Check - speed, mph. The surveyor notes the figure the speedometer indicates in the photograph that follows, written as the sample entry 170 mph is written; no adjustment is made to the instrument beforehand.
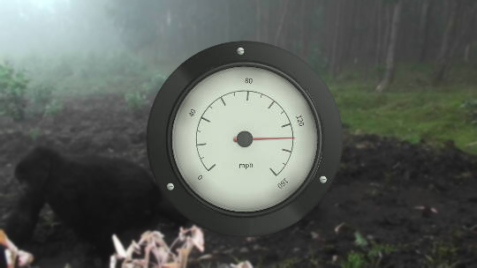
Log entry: 130 mph
